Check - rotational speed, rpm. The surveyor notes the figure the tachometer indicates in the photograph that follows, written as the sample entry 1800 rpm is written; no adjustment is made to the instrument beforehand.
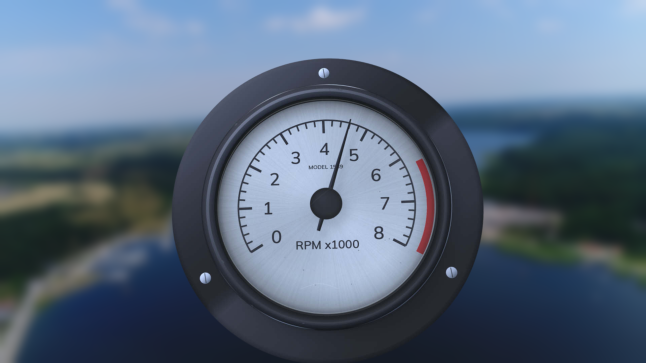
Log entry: 4600 rpm
